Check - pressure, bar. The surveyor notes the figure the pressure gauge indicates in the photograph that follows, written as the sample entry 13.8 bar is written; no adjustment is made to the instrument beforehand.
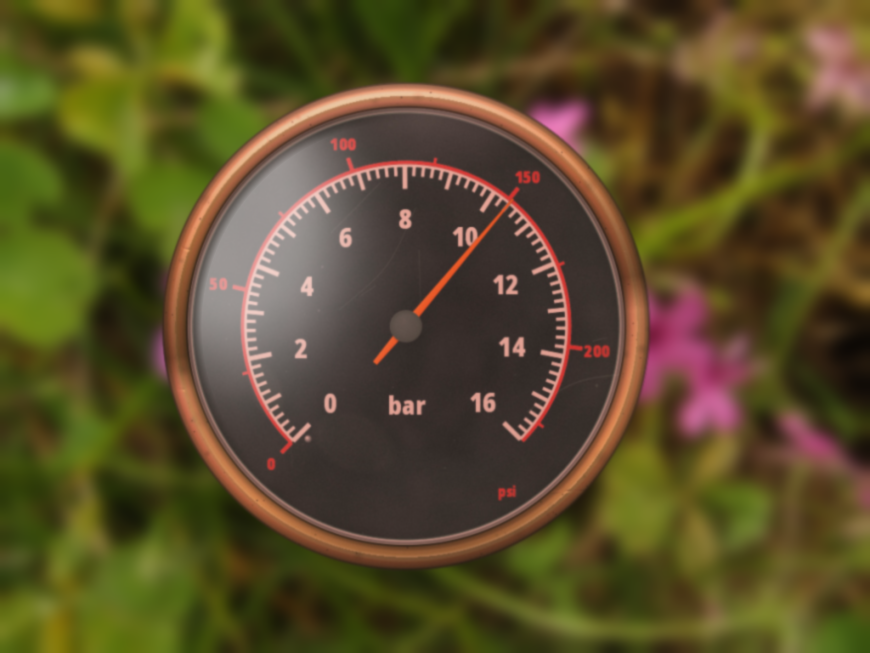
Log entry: 10.4 bar
